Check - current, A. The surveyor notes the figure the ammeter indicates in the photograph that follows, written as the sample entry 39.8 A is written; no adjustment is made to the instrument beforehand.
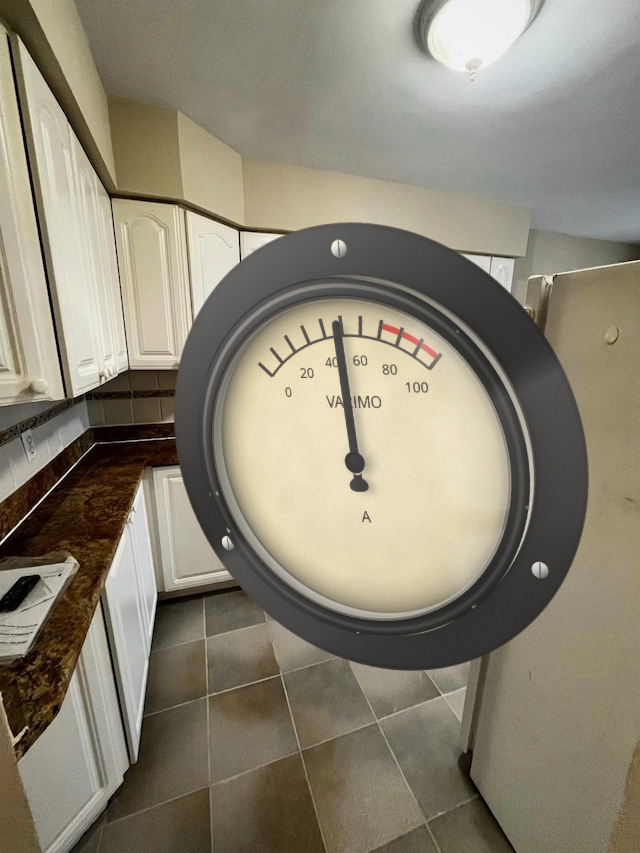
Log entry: 50 A
